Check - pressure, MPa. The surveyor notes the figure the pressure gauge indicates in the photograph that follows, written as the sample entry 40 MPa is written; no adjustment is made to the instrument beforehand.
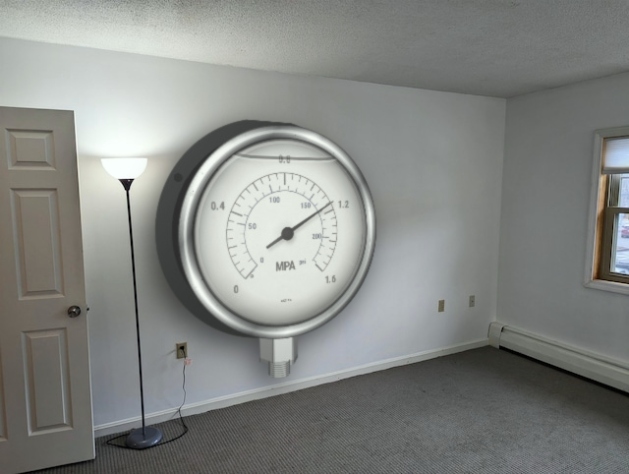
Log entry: 1.15 MPa
